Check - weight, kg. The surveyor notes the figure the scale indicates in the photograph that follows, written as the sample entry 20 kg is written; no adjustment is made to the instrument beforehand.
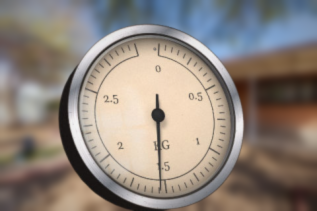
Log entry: 1.55 kg
